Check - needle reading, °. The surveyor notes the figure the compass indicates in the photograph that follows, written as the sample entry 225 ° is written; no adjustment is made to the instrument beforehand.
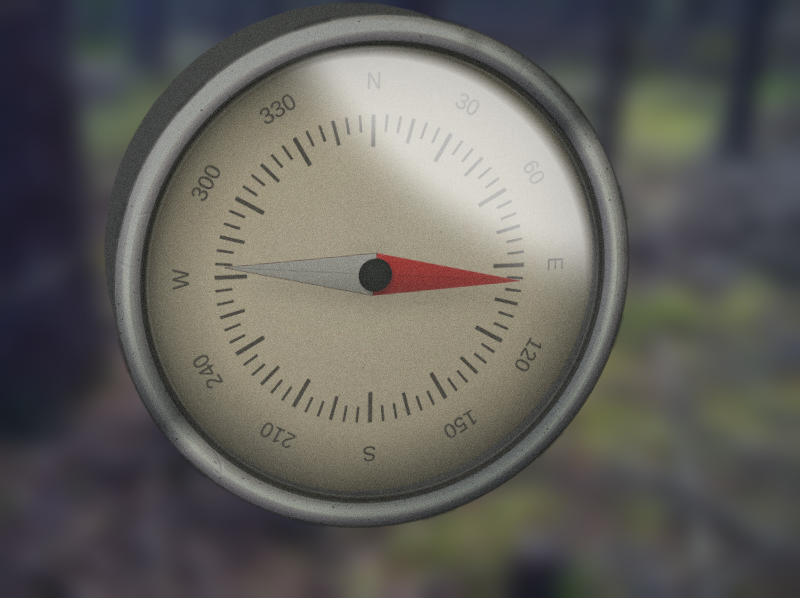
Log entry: 95 °
